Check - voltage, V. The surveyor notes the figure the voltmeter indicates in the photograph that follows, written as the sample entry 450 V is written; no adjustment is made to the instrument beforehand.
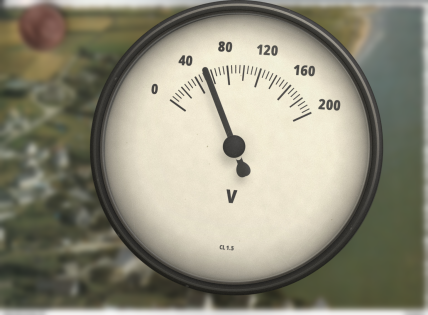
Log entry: 55 V
